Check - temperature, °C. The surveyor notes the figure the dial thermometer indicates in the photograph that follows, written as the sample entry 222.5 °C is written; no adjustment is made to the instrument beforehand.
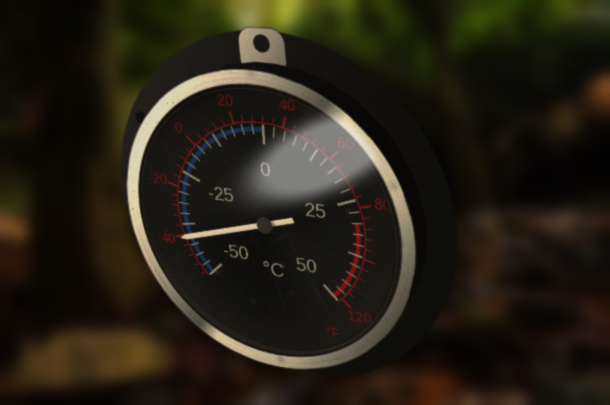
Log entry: -40 °C
